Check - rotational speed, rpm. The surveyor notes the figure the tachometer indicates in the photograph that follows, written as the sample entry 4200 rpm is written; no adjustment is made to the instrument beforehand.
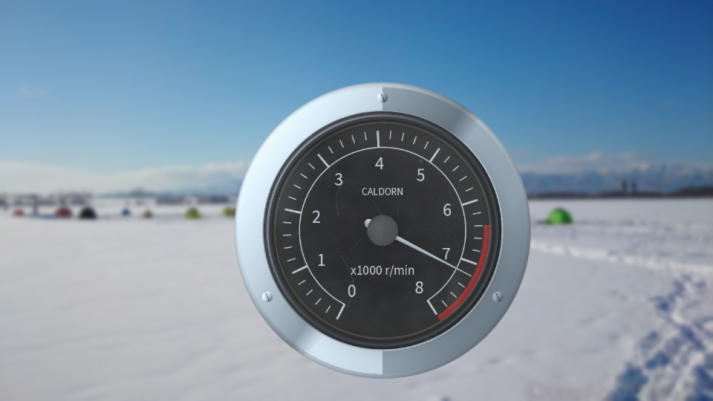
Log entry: 7200 rpm
